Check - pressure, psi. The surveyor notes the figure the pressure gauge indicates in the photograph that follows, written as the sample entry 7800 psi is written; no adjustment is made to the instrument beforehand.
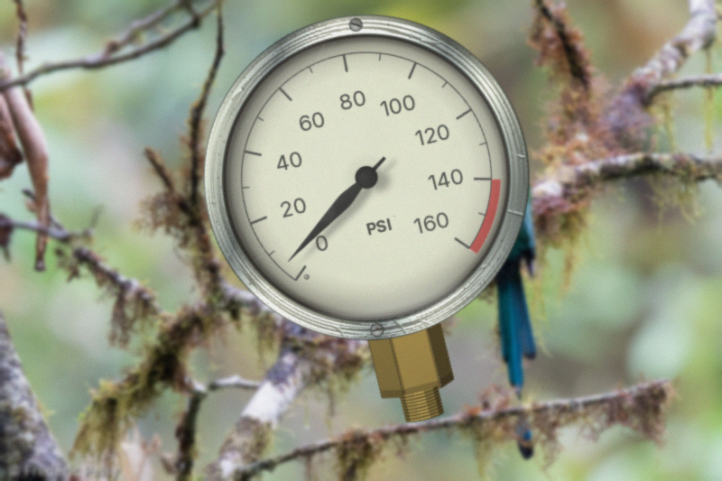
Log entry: 5 psi
